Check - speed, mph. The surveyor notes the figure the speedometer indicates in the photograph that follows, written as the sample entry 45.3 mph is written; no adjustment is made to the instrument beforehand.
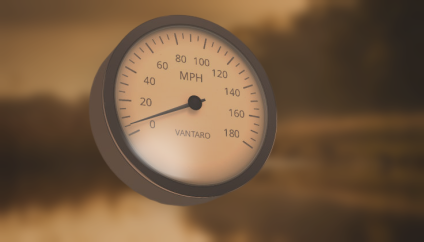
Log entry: 5 mph
